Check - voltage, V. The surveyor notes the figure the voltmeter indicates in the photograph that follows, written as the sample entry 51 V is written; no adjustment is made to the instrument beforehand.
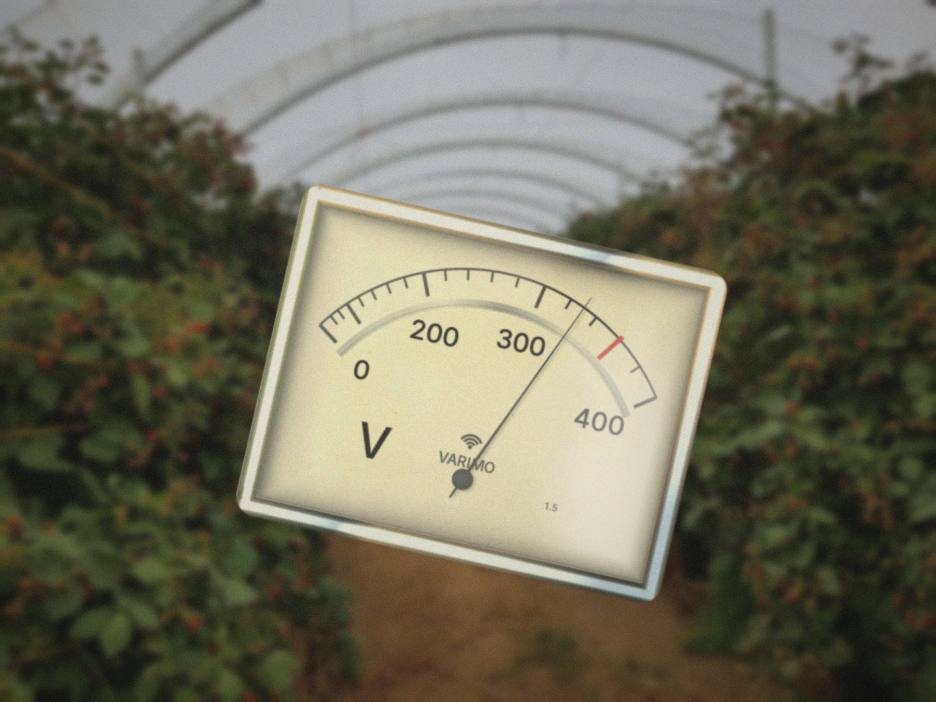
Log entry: 330 V
